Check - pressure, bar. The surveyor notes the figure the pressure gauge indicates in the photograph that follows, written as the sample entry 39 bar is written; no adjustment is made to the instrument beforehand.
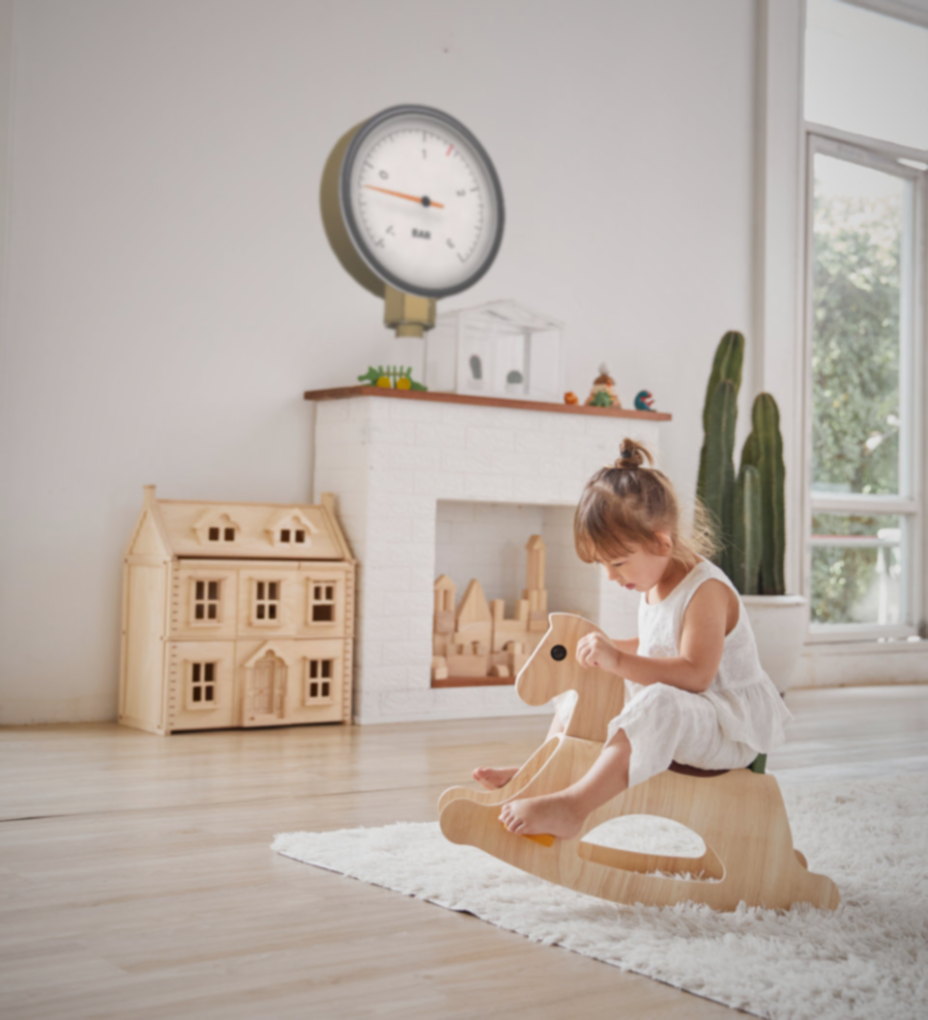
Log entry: -0.3 bar
